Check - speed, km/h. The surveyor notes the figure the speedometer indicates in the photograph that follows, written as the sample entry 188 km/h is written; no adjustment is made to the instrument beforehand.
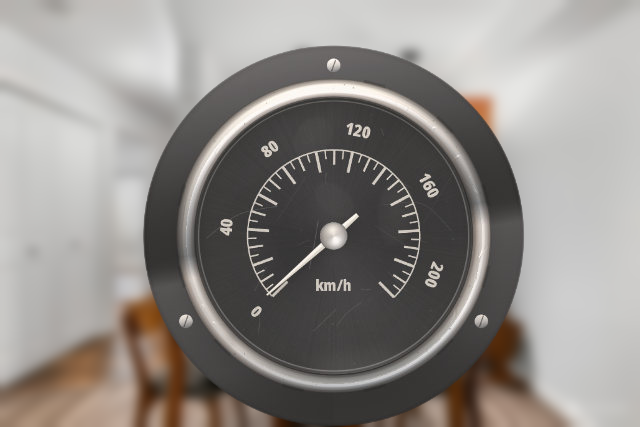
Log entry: 2.5 km/h
